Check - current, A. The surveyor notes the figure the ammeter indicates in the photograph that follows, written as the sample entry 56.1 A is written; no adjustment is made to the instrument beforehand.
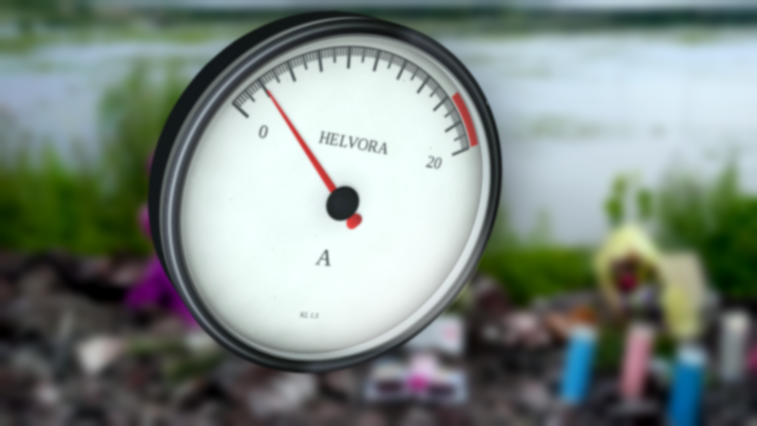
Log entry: 2 A
